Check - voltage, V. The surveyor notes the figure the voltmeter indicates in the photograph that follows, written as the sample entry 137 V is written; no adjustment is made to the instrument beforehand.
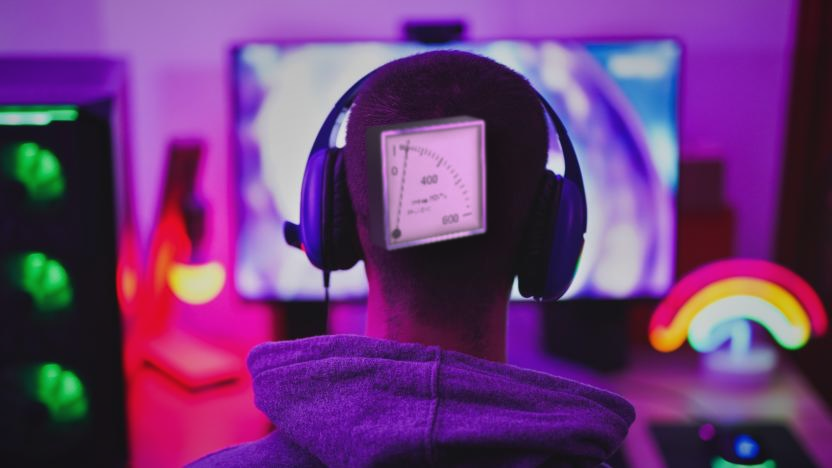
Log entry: 200 V
